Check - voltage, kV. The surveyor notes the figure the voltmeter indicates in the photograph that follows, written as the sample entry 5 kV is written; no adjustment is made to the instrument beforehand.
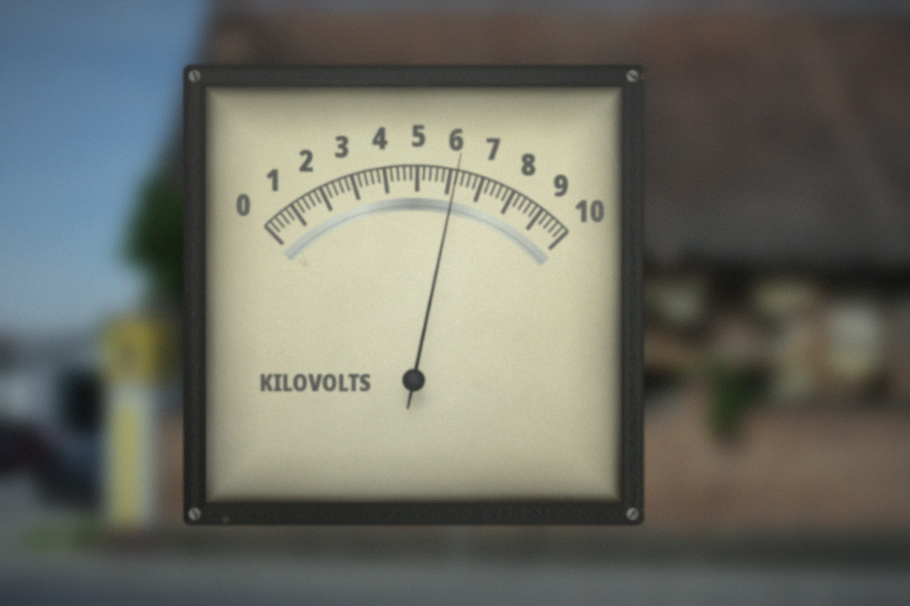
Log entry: 6.2 kV
